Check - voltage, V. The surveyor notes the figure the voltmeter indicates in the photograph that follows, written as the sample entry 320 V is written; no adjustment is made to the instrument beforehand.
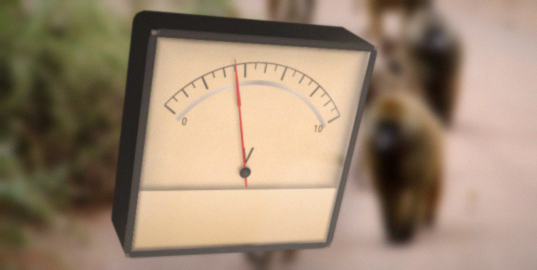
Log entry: 3.5 V
